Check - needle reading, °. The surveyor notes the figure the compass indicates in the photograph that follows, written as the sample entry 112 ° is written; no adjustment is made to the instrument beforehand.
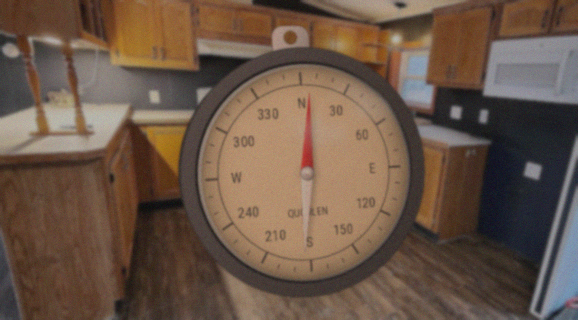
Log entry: 5 °
